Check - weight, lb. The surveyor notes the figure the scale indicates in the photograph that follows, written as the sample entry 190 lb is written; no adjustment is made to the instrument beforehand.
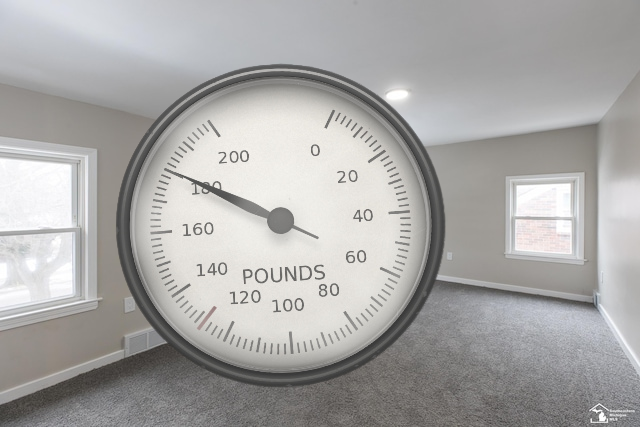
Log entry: 180 lb
